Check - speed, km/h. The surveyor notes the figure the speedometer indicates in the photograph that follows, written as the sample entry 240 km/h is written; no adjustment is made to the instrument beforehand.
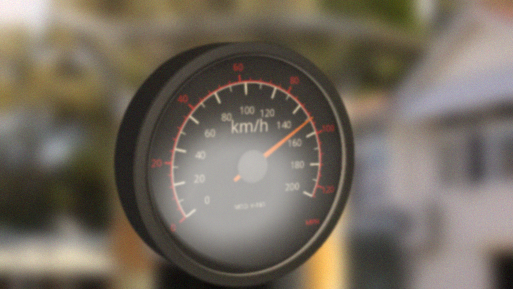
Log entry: 150 km/h
